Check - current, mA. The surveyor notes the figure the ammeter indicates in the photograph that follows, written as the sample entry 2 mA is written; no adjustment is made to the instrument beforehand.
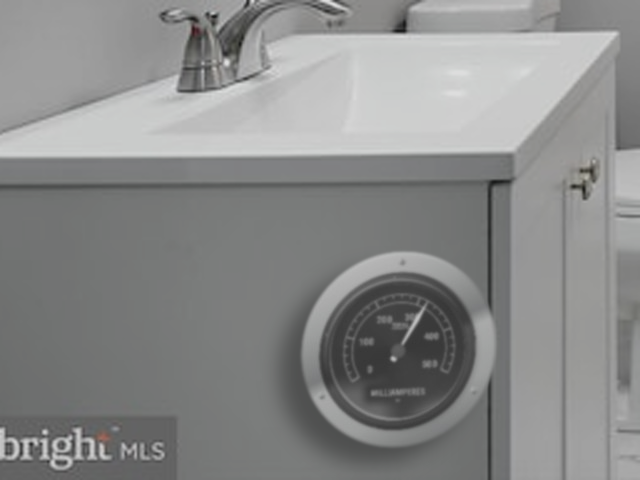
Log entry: 320 mA
